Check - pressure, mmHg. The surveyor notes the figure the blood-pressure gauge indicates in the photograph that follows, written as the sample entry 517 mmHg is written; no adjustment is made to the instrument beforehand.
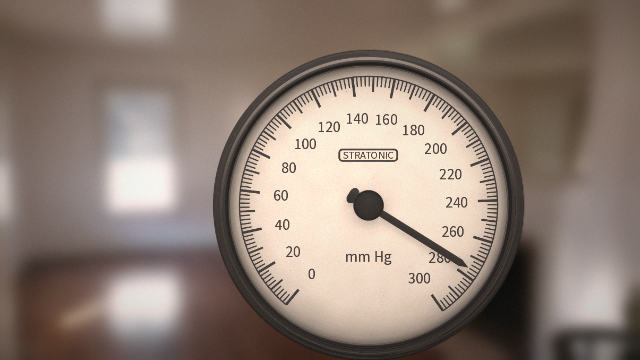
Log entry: 276 mmHg
